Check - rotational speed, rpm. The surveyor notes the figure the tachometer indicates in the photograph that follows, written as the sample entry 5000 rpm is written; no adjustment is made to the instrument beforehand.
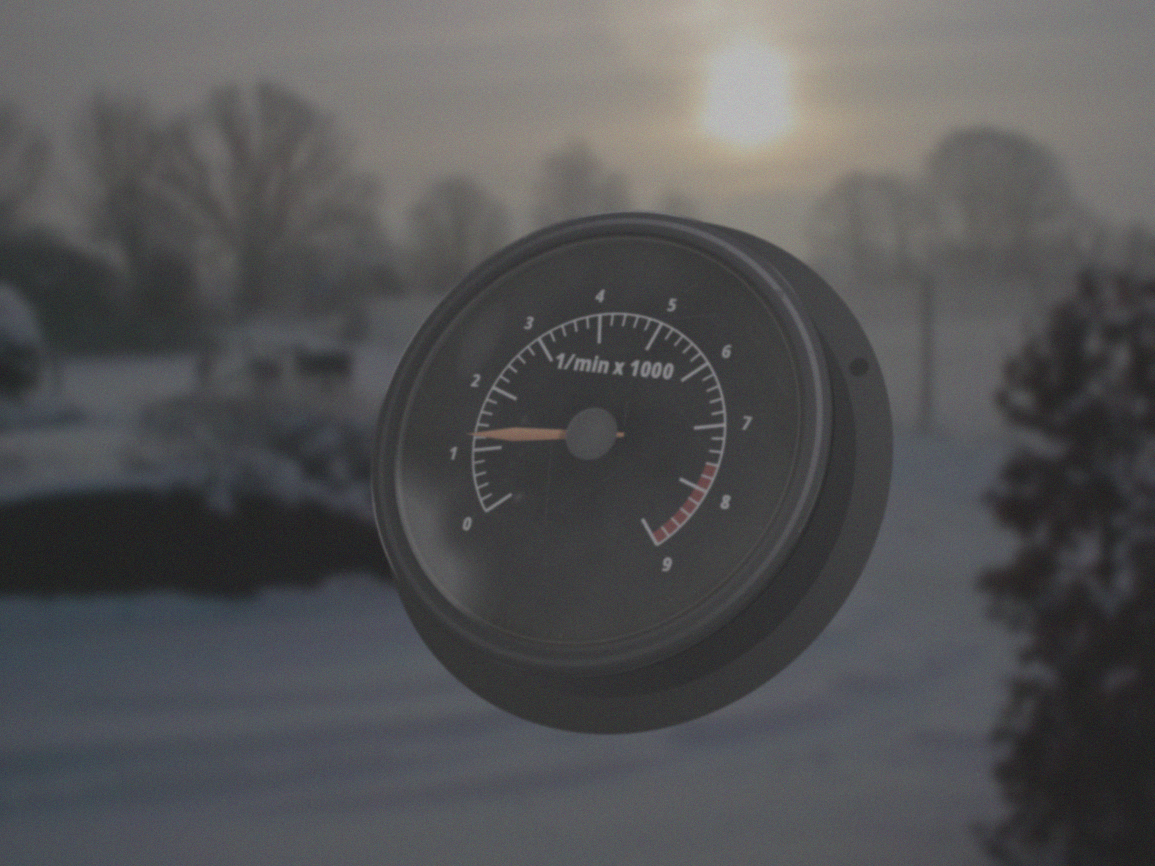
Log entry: 1200 rpm
